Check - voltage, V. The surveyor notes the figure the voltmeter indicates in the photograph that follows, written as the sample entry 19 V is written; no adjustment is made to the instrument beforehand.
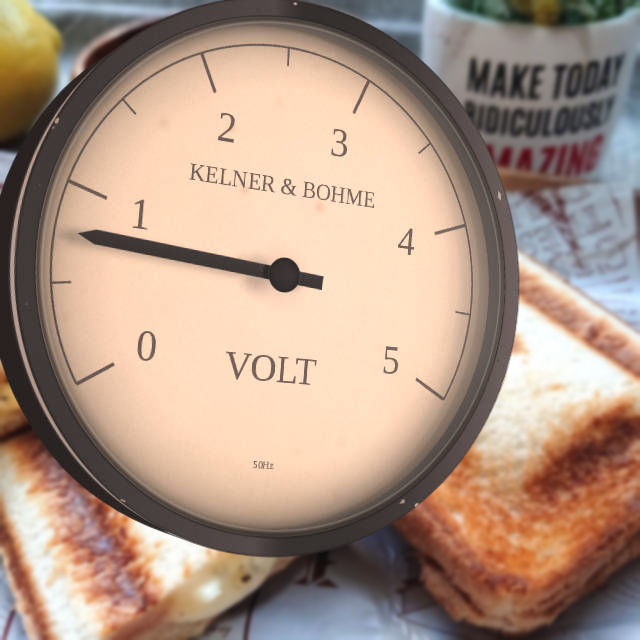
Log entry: 0.75 V
